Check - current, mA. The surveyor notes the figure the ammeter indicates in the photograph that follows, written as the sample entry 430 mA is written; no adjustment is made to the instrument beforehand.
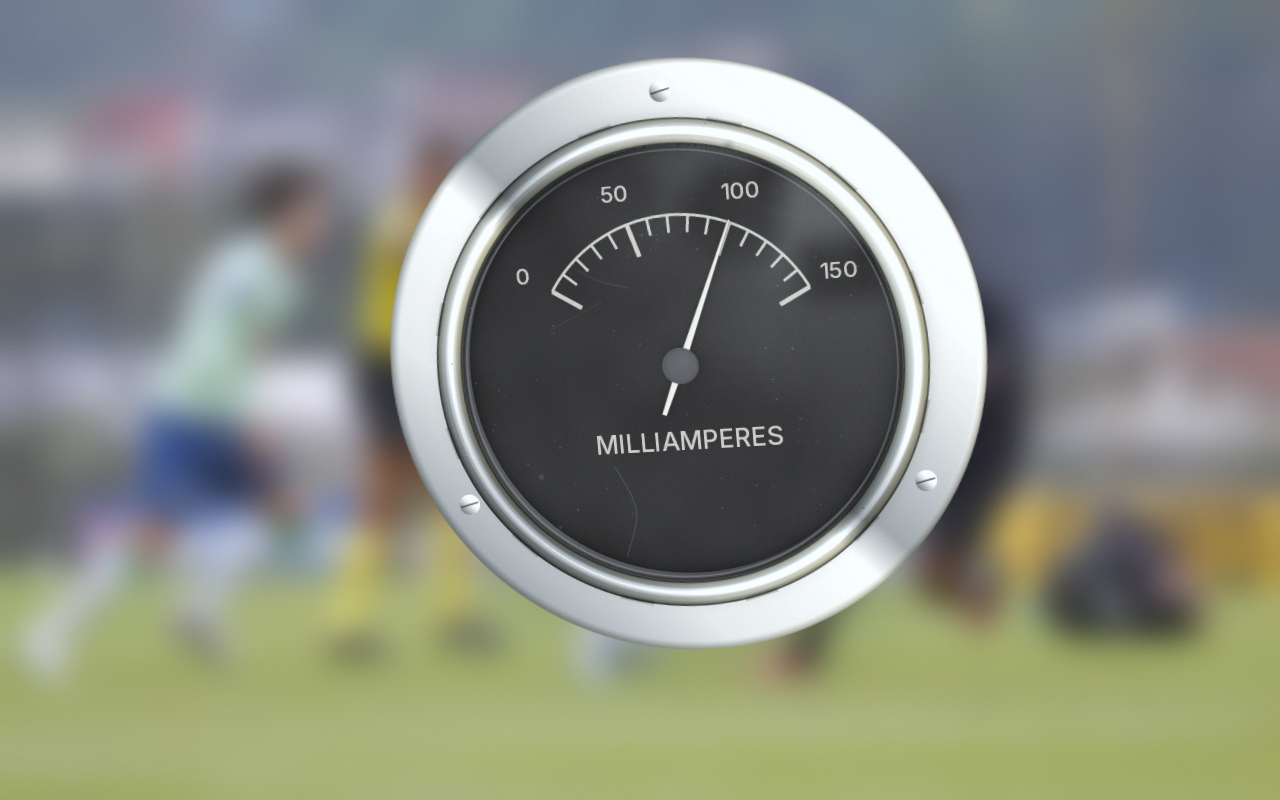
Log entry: 100 mA
